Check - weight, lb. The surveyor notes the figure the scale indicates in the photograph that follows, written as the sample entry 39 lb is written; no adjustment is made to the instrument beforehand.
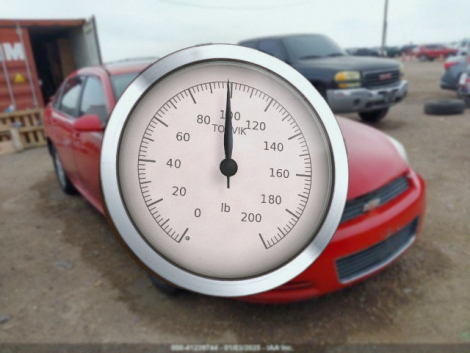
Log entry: 98 lb
